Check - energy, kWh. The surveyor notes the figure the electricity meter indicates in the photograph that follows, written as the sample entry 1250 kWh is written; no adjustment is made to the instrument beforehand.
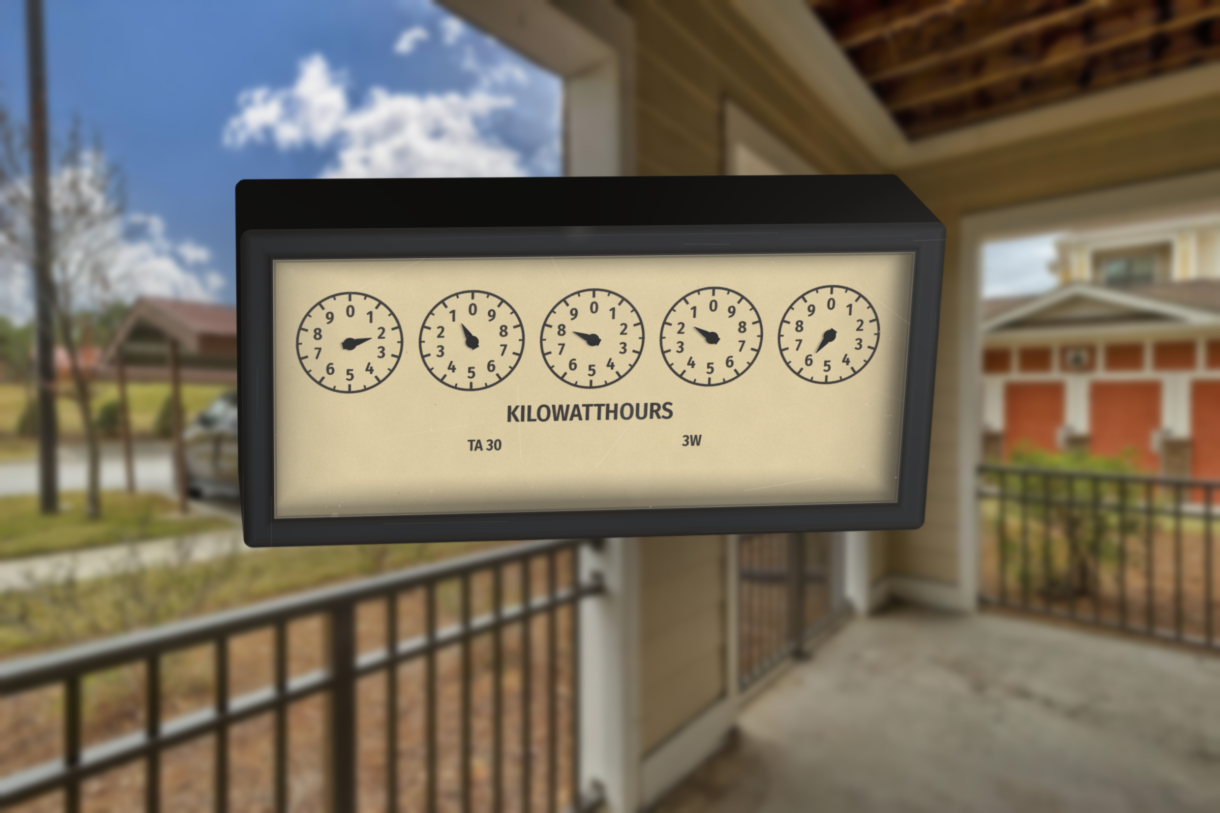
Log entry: 20816 kWh
